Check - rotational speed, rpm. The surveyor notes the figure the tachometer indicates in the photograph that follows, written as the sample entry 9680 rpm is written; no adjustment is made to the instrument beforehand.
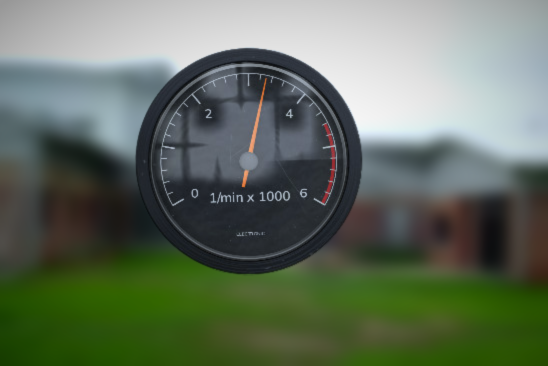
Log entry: 3300 rpm
